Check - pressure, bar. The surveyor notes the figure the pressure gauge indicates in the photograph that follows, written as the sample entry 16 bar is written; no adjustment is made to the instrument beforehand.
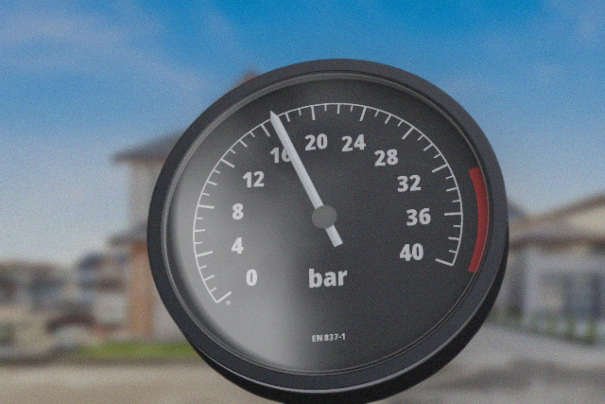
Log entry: 17 bar
